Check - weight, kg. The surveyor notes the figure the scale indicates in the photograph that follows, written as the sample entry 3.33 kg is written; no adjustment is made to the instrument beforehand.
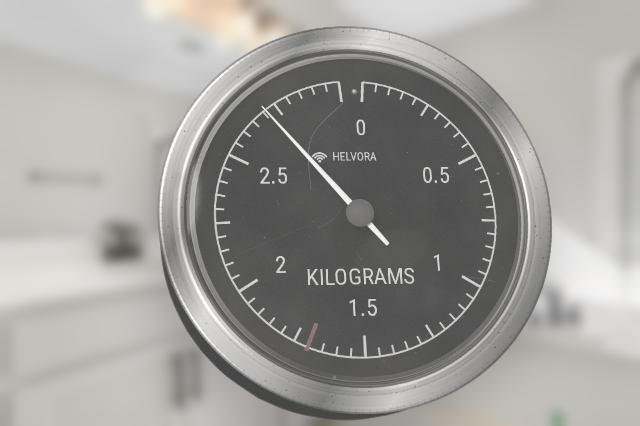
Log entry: 2.7 kg
